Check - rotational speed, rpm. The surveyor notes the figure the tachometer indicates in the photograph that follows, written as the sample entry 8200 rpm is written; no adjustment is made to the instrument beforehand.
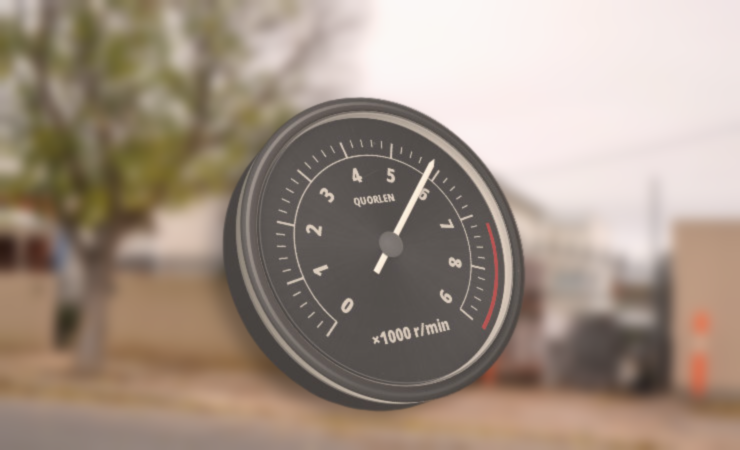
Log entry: 5800 rpm
